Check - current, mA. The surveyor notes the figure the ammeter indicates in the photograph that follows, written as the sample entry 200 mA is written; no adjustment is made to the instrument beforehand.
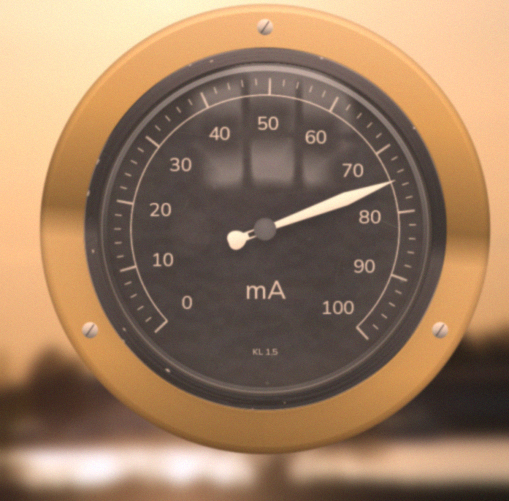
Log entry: 75 mA
